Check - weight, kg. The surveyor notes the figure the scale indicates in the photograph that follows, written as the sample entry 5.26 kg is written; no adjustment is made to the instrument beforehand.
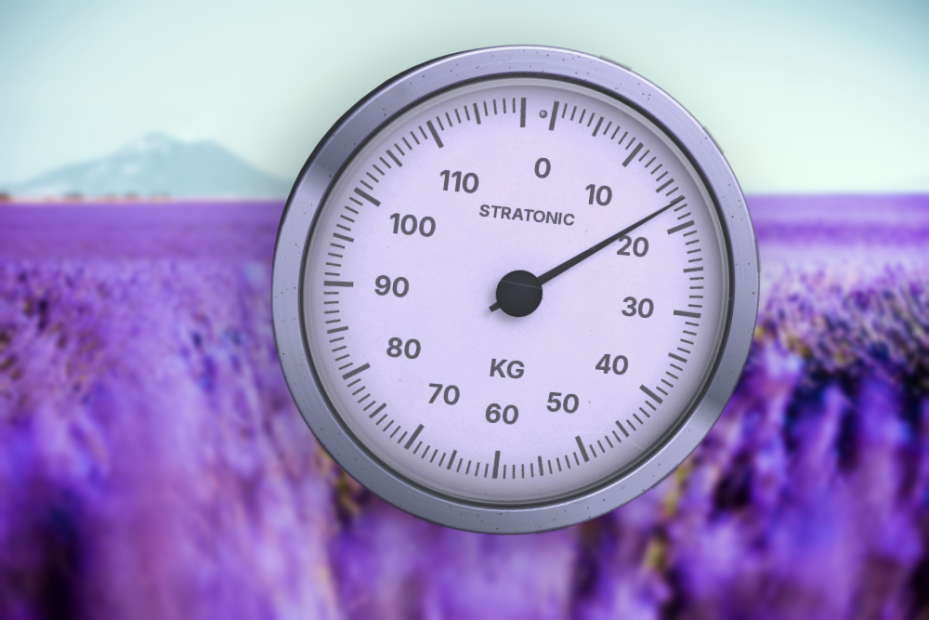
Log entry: 17 kg
